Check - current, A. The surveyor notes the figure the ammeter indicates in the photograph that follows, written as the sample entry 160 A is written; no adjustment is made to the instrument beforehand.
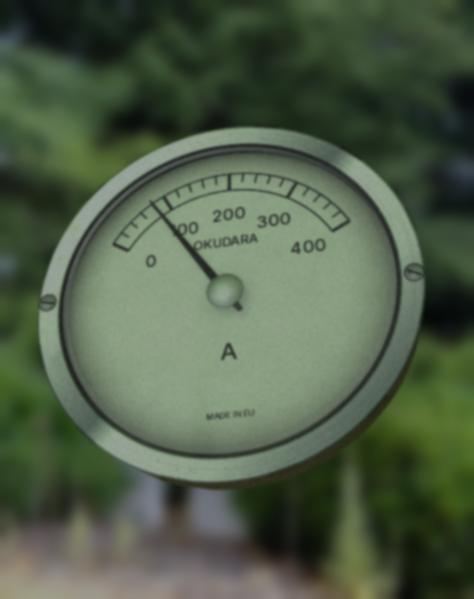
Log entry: 80 A
